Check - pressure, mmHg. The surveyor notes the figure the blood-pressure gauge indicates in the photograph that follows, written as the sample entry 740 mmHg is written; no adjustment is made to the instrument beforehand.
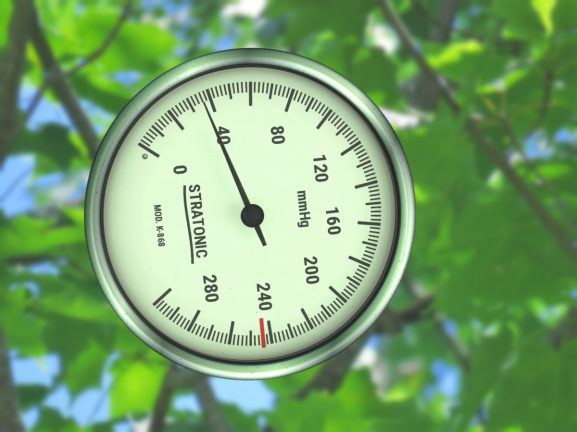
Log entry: 36 mmHg
